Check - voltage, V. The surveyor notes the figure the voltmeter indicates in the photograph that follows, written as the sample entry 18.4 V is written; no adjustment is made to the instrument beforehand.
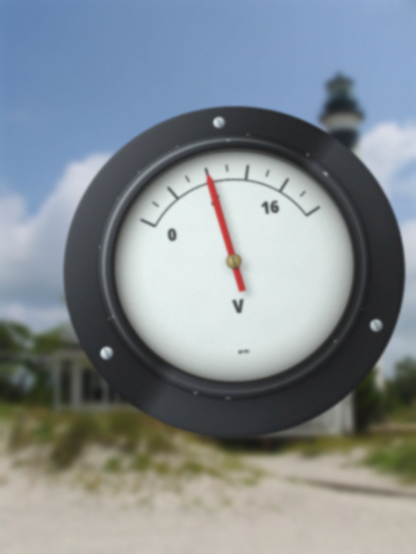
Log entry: 8 V
